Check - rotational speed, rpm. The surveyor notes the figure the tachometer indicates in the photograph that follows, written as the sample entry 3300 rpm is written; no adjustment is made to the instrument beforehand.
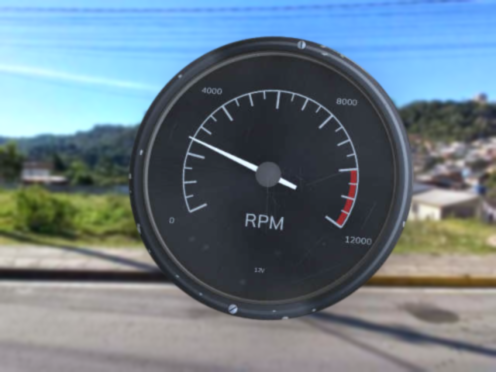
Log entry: 2500 rpm
